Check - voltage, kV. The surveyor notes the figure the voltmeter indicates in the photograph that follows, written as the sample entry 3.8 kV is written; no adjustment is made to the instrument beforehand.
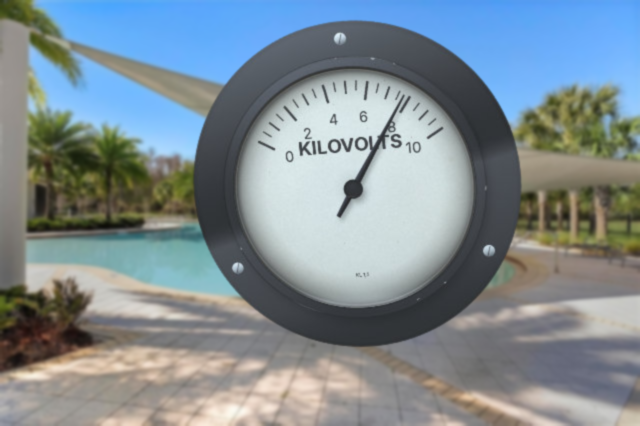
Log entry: 7.75 kV
